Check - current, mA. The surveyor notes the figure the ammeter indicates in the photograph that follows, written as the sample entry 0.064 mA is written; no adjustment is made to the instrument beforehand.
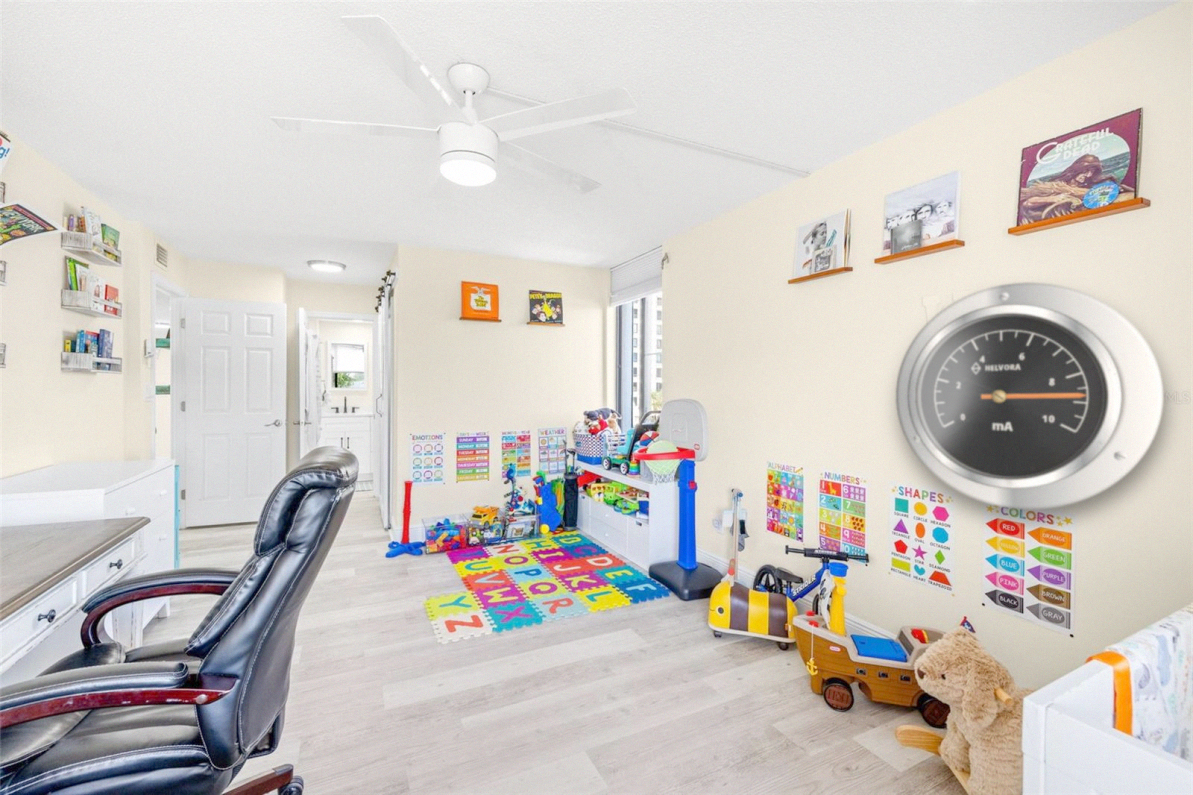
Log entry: 8.75 mA
